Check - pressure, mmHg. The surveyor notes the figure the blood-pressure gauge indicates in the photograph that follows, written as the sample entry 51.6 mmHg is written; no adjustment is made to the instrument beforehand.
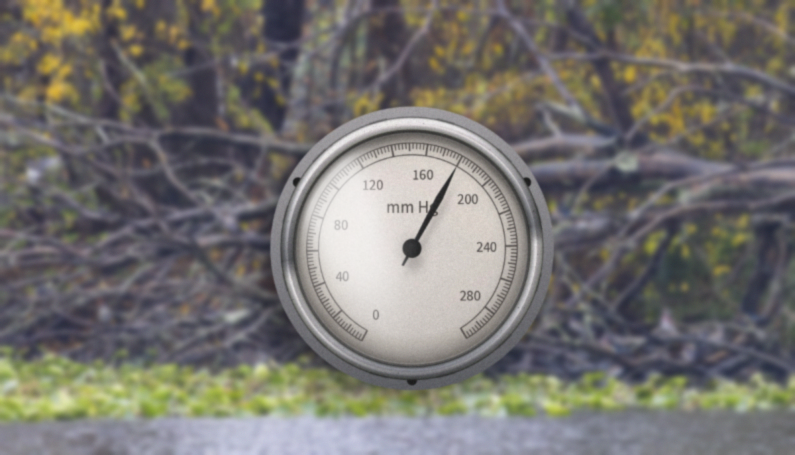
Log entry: 180 mmHg
